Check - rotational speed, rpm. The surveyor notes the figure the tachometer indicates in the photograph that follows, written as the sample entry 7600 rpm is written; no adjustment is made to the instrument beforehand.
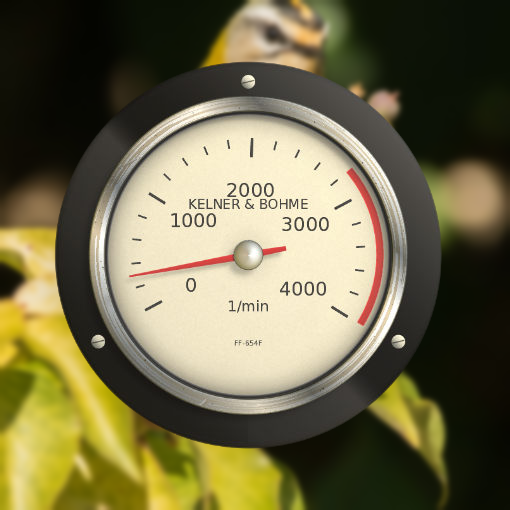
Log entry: 300 rpm
